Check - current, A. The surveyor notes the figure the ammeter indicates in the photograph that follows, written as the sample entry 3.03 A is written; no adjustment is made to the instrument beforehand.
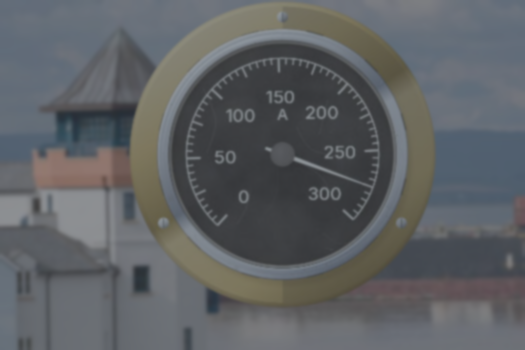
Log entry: 275 A
